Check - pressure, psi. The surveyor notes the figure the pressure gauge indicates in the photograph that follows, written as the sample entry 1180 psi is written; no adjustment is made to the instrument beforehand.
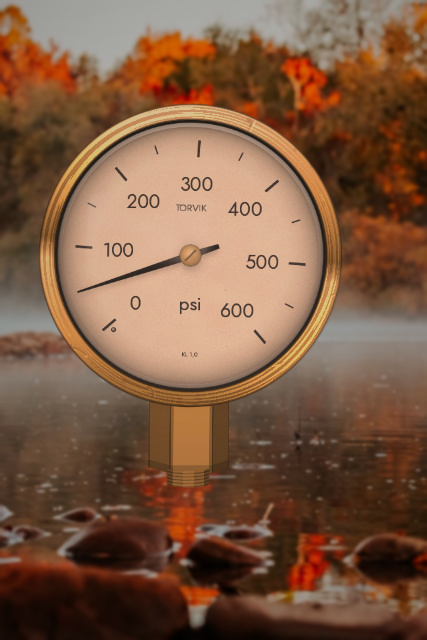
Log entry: 50 psi
